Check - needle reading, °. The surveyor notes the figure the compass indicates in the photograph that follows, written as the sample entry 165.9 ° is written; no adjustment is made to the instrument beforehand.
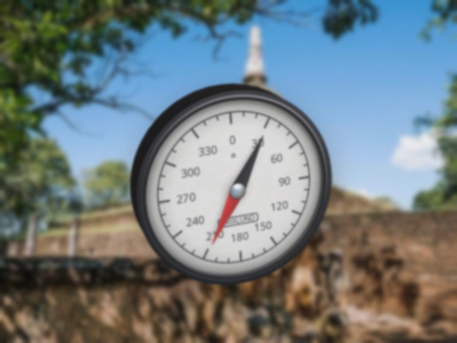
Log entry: 210 °
